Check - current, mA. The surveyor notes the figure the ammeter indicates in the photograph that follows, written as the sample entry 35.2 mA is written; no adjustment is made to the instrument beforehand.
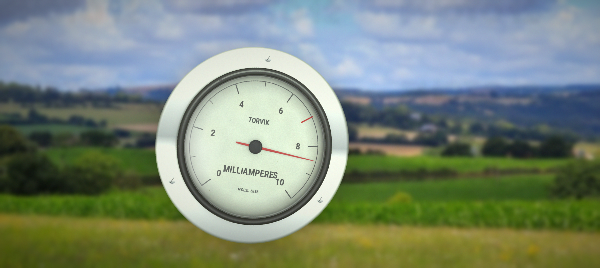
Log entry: 8.5 mA
